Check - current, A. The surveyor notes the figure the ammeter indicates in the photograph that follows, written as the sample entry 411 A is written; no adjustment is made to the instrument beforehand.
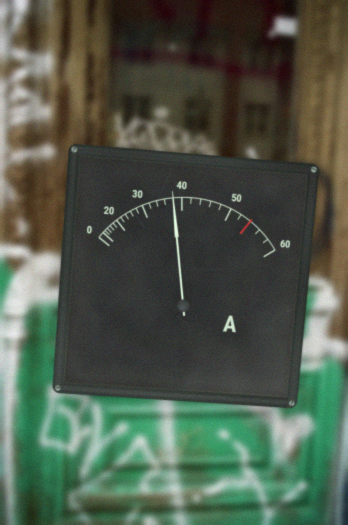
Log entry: 38 A
